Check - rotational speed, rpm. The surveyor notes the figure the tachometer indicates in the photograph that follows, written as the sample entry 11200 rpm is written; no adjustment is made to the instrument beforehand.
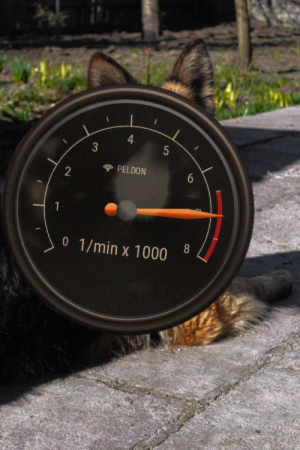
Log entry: 7000 rpm
